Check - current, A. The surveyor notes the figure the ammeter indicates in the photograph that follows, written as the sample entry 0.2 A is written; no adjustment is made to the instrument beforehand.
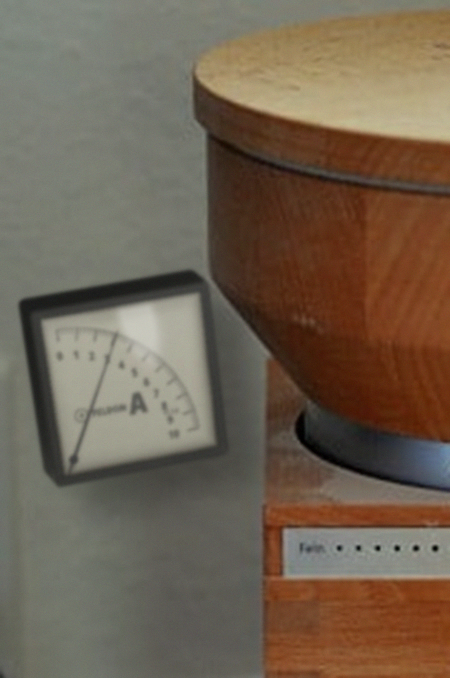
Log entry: 3 A
